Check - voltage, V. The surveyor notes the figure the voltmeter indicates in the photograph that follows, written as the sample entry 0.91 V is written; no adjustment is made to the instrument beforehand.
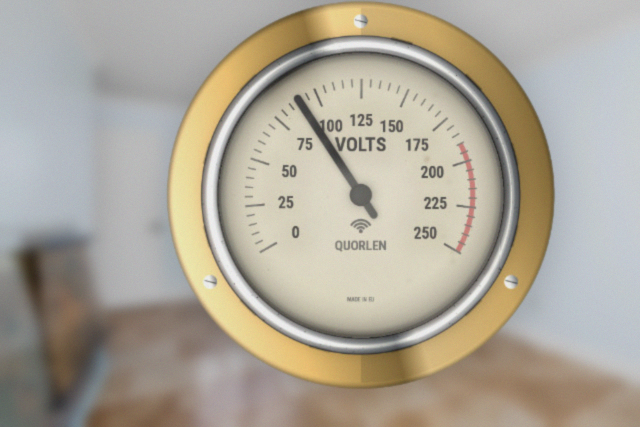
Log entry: 90 V
